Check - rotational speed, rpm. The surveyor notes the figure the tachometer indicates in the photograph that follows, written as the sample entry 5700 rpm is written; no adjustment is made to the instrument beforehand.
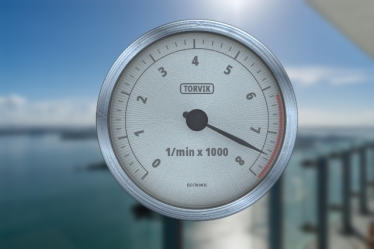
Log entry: 7500 rpm
